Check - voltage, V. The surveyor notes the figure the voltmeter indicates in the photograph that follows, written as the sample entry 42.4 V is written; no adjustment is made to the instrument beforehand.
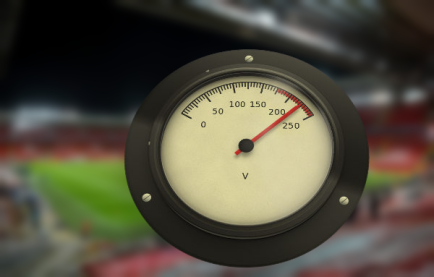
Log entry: 225 V
